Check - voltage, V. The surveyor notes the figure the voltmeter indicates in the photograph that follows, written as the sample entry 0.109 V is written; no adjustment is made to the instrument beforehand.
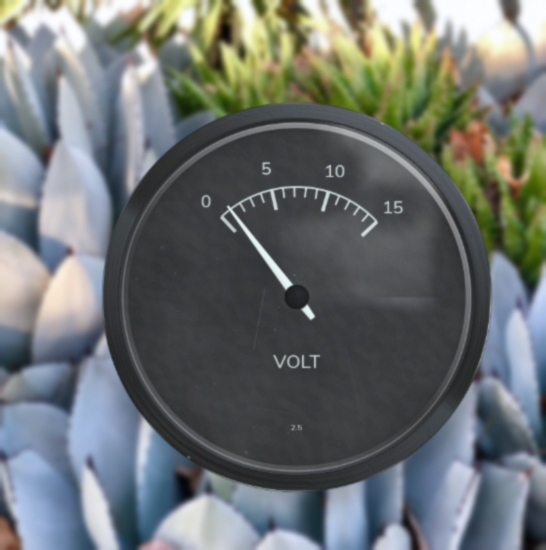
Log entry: 1 V
